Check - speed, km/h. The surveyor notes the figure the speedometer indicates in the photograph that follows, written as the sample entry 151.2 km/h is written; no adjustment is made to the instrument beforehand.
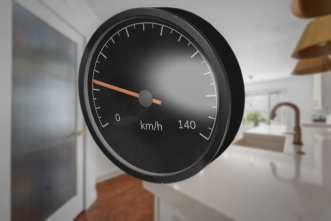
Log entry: 25 km/h
